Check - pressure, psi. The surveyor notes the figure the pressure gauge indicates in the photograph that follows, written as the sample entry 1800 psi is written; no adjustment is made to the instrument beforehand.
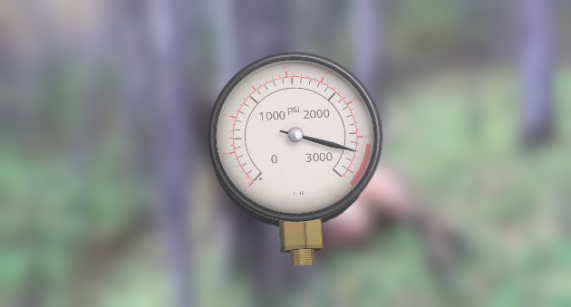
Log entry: 2700 psi
